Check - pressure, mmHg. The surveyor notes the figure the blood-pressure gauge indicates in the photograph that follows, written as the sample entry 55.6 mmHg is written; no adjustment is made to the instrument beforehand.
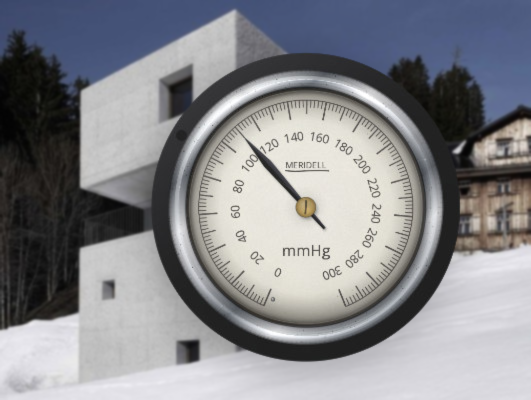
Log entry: 110 mmHg
